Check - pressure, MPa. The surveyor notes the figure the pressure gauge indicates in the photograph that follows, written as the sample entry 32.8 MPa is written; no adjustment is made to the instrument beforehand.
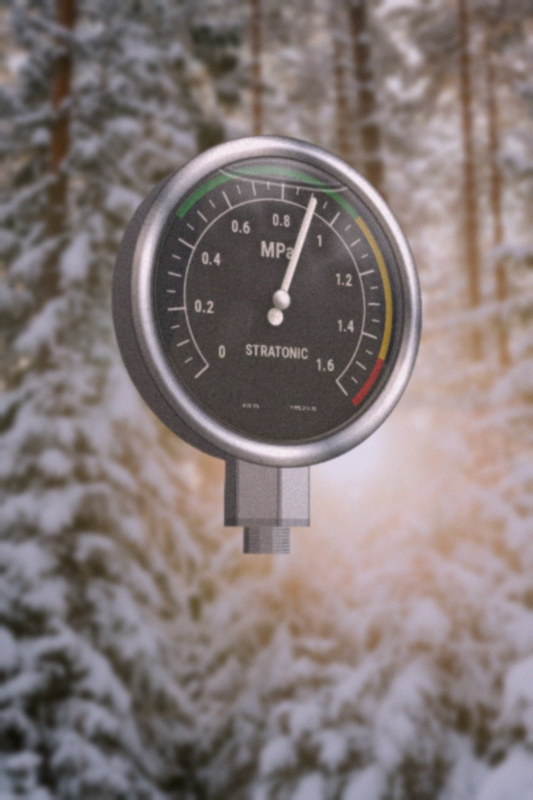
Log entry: 0.9 MPa
